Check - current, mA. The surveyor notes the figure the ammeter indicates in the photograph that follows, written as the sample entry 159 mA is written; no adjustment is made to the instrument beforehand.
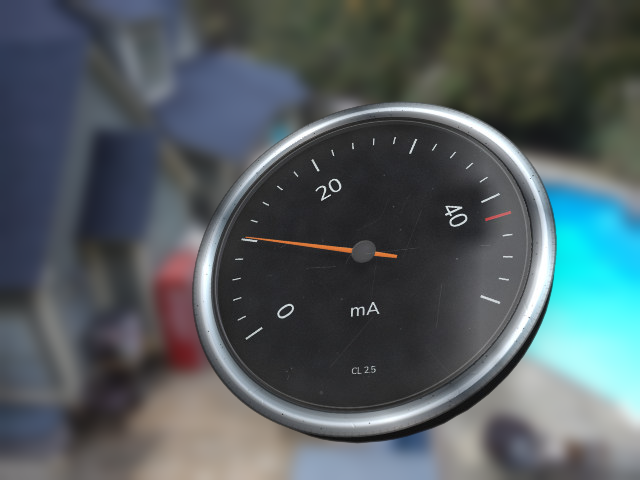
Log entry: 10 mA
